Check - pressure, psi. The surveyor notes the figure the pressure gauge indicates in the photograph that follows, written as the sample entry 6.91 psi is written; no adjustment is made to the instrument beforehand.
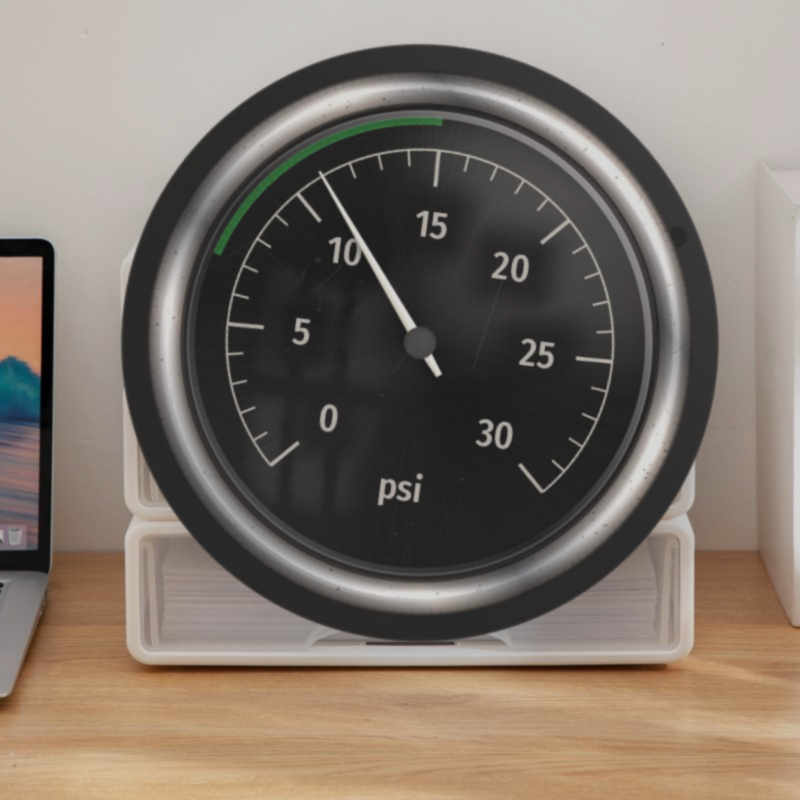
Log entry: 11 psi
